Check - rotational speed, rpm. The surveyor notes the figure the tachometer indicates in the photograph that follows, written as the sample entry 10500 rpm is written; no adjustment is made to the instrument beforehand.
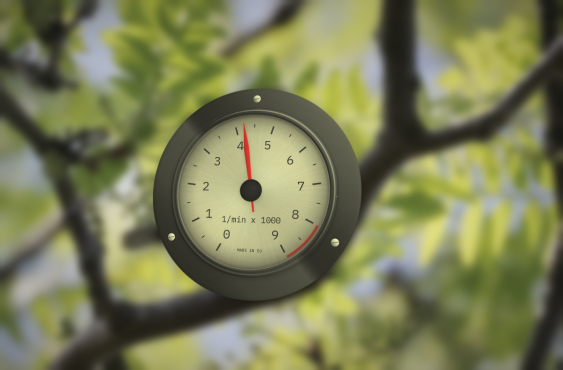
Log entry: 4250 rpm
